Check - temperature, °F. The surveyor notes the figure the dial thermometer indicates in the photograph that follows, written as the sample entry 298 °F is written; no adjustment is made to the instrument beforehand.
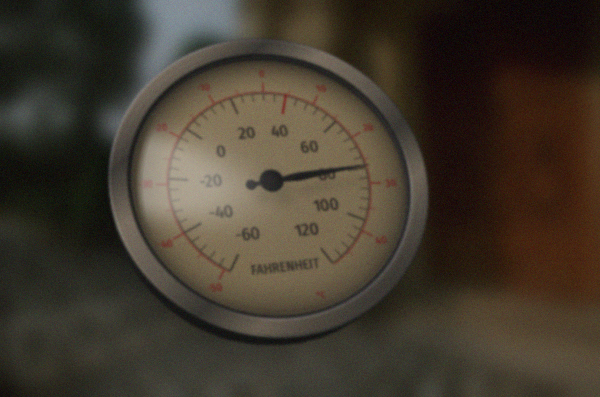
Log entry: 80 °F
